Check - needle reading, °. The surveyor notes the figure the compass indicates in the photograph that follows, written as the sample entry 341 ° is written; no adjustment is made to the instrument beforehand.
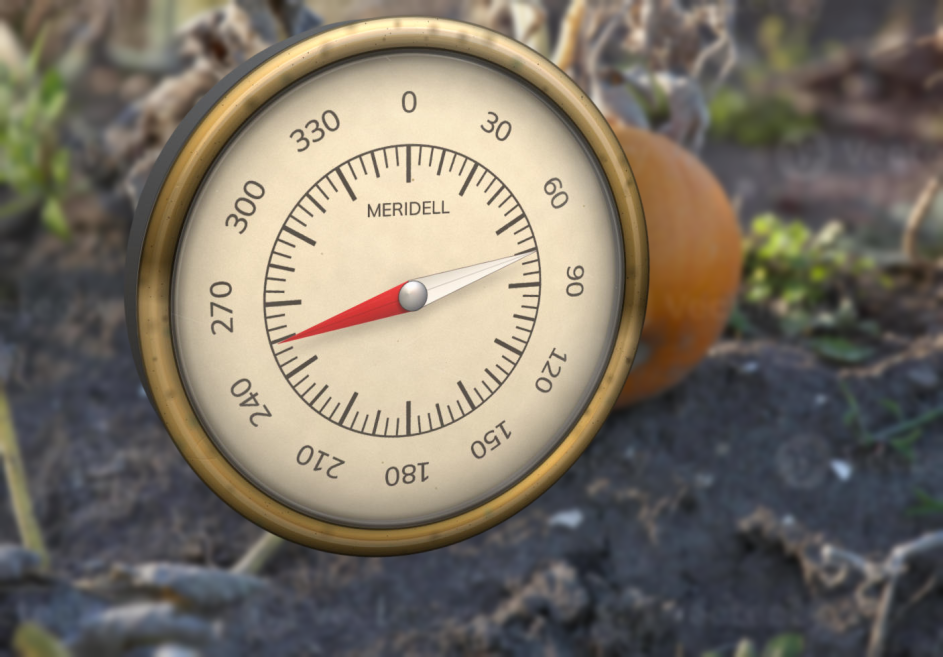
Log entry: 255 °
